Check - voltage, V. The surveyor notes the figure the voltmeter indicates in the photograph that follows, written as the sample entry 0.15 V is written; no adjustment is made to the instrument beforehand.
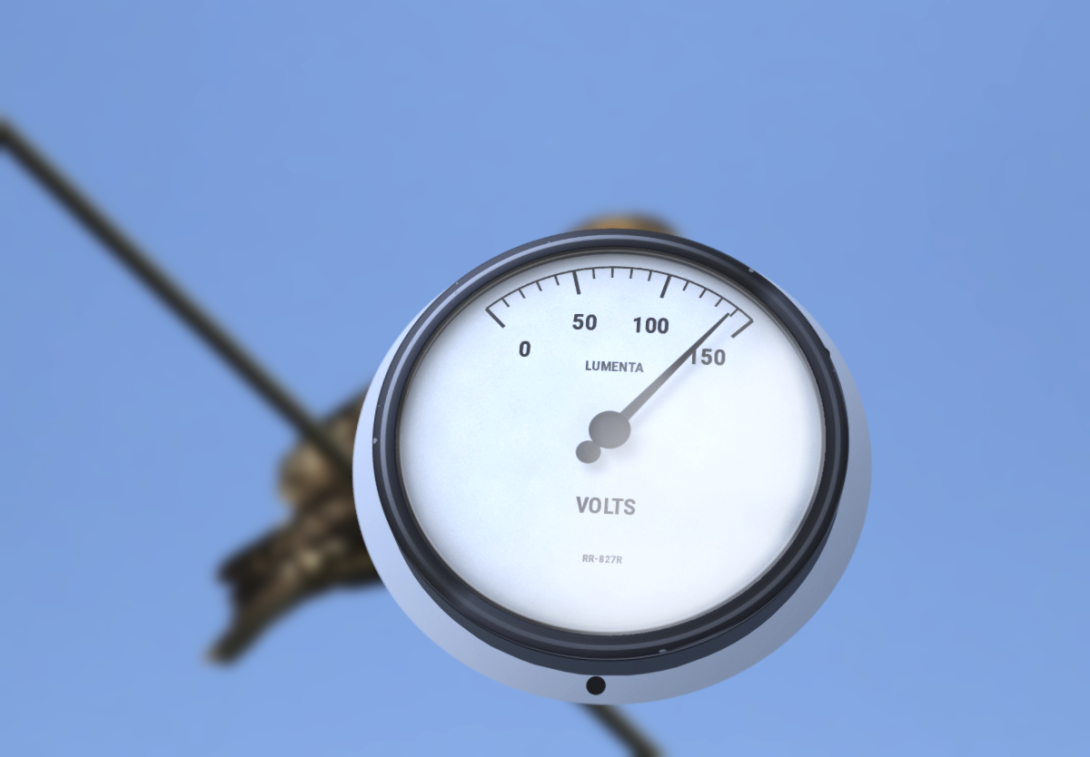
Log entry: 140 V
